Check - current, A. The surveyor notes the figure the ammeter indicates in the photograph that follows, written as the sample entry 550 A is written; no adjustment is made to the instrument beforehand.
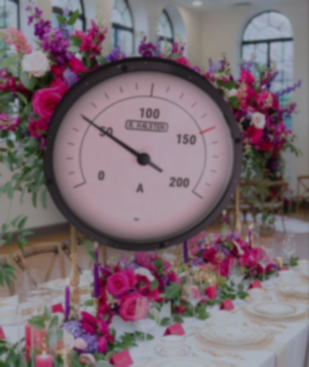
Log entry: 50 A
